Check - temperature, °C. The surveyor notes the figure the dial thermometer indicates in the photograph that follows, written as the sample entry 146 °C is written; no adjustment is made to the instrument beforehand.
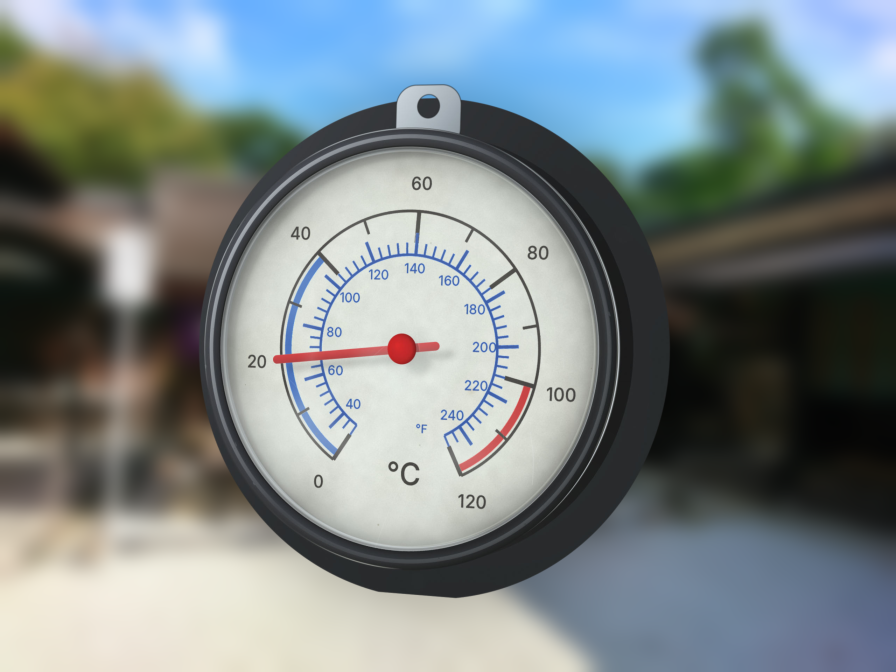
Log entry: 20 °C
